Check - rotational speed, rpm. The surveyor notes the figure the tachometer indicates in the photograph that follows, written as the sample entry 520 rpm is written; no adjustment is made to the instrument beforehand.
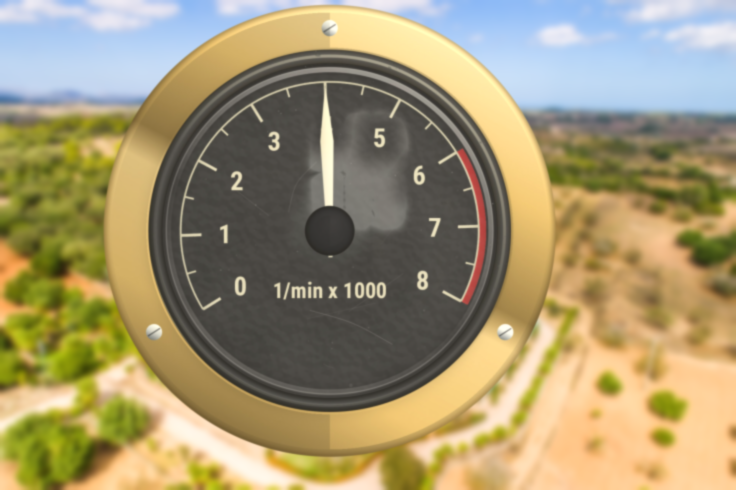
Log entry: 4000 rpm
